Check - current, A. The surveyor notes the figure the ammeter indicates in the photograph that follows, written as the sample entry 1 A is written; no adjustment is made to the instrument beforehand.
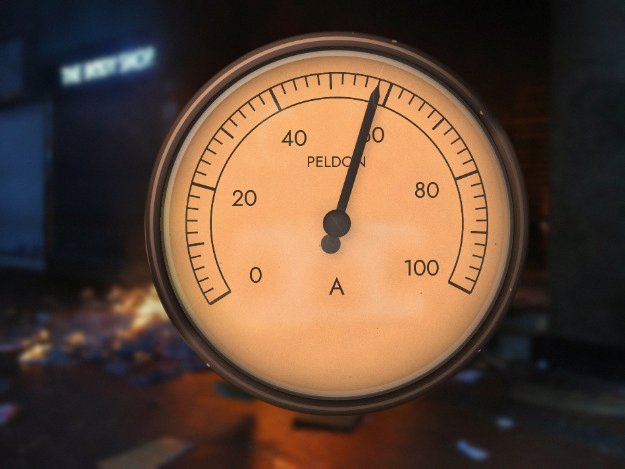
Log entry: 58 A
